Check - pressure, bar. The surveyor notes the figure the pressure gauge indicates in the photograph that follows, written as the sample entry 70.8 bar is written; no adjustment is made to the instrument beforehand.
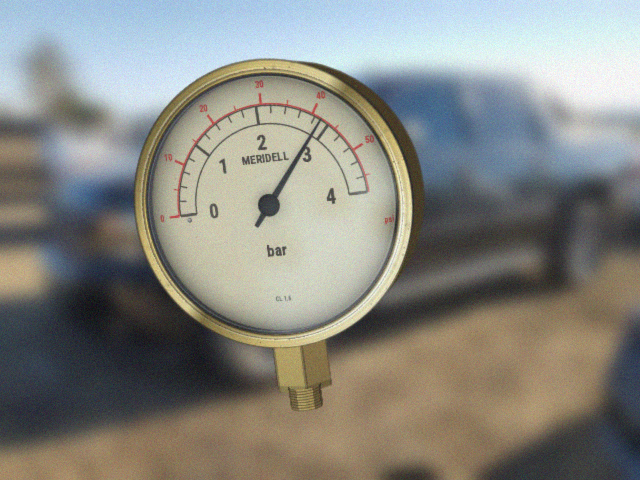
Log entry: 2.9 bar
